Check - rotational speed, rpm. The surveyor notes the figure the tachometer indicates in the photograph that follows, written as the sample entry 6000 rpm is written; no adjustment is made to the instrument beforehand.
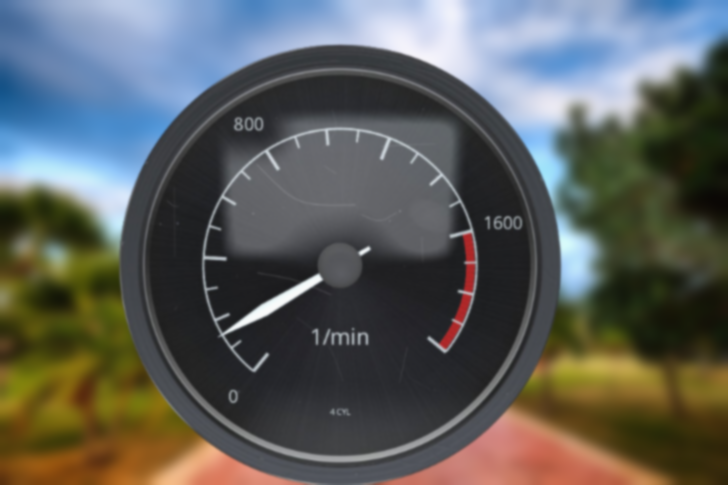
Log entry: 150 rpm
